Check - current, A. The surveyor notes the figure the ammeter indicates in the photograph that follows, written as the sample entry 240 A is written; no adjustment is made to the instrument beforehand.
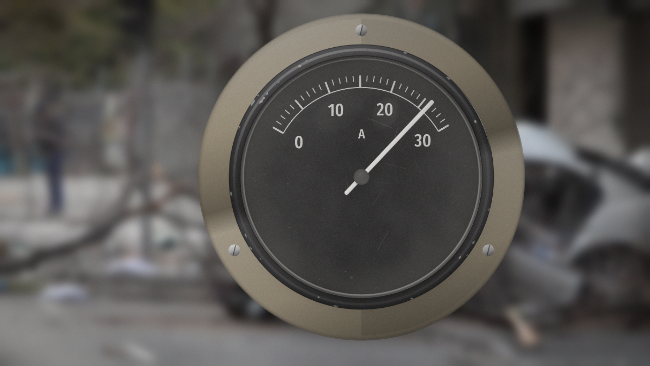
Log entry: 26 A
